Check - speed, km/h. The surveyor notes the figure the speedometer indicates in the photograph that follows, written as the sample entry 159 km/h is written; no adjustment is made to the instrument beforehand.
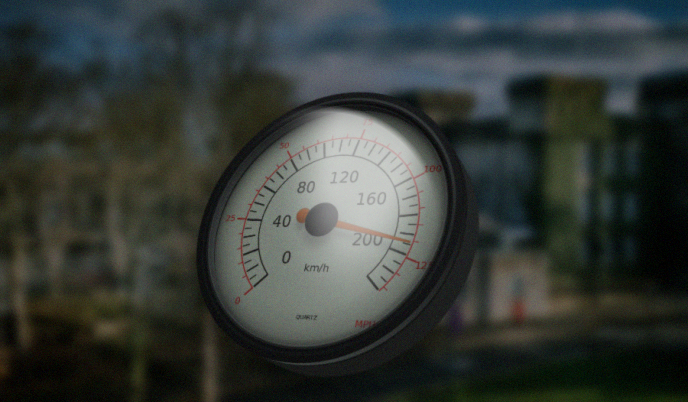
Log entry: 195 km/h
